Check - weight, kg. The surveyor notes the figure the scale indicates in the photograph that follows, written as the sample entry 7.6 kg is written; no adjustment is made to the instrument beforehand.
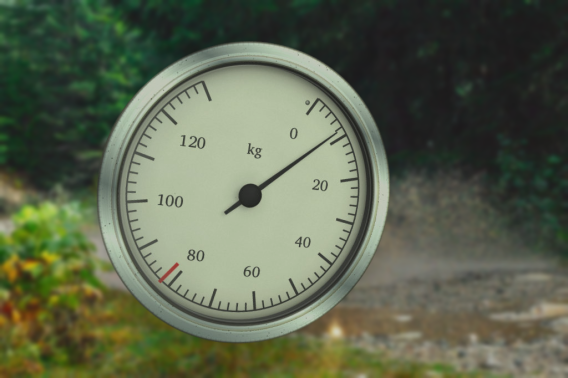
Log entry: 8 kg
